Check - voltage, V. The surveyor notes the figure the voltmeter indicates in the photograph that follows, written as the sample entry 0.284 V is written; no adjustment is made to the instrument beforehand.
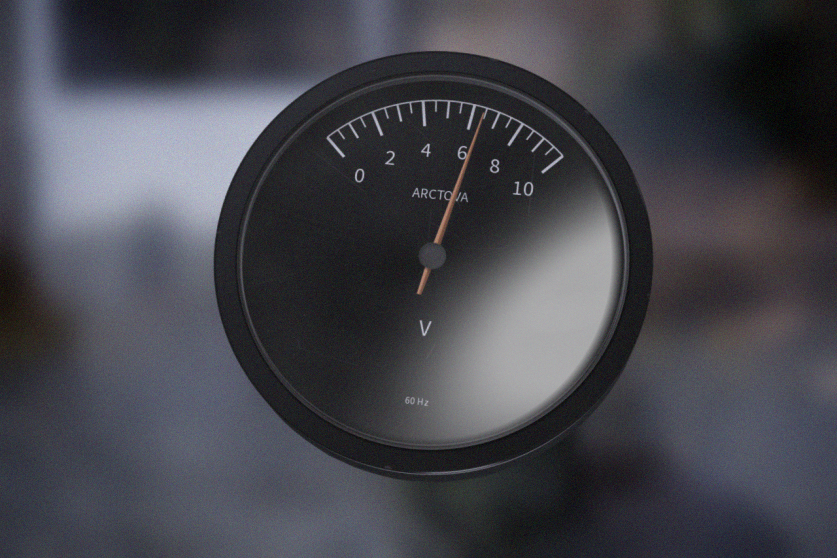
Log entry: 6.5 V
